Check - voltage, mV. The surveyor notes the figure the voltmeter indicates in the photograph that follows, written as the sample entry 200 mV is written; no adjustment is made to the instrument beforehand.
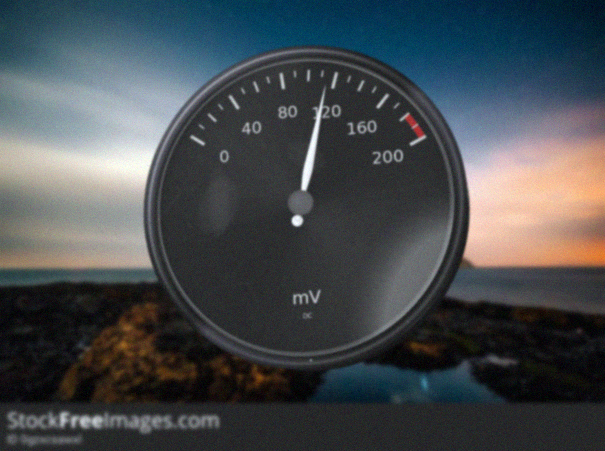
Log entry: 115 mV
